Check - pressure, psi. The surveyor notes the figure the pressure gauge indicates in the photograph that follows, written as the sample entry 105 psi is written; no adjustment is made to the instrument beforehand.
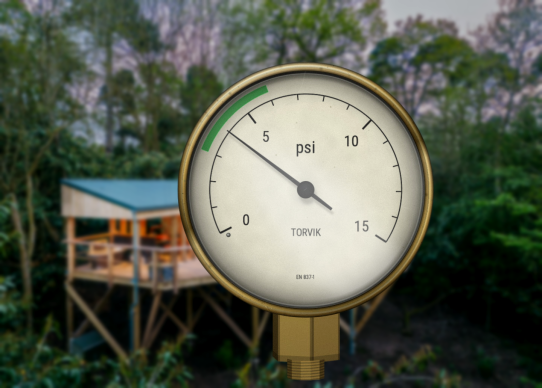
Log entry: 4 psi
